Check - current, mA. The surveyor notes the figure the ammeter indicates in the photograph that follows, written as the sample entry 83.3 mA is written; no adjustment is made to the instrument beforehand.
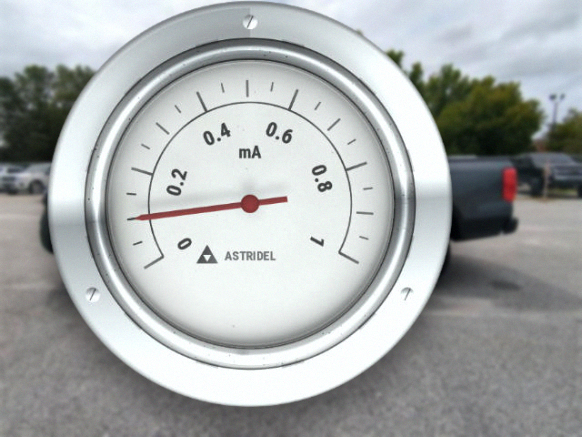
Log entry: 0.1 mA
